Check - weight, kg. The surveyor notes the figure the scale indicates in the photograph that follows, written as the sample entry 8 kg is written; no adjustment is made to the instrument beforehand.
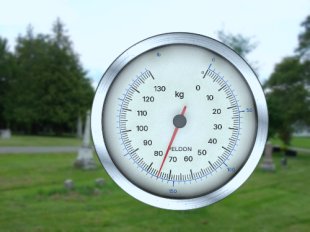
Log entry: 75 kg
